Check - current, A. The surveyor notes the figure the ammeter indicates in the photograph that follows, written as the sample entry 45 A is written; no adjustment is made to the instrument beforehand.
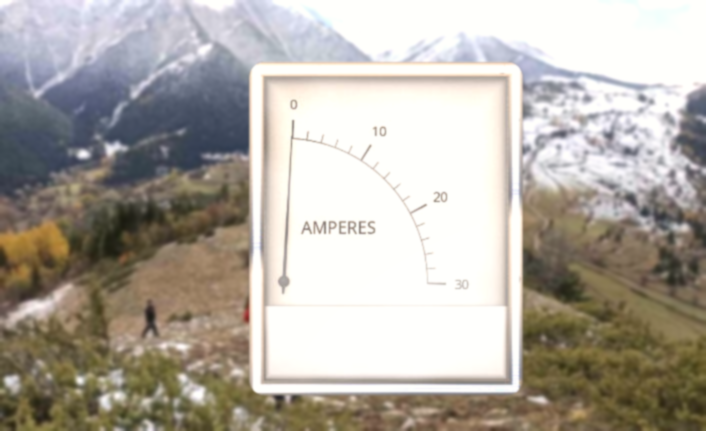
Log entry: 0 A
